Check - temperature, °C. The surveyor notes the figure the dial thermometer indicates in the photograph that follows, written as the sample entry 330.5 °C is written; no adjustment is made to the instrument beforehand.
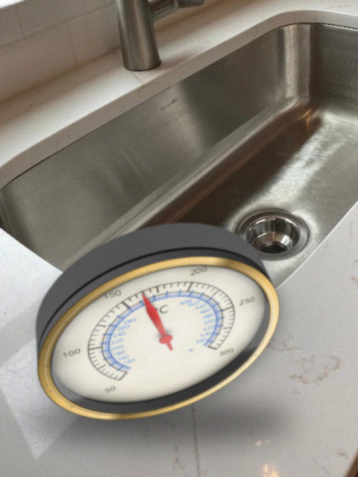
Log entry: 165 °C
